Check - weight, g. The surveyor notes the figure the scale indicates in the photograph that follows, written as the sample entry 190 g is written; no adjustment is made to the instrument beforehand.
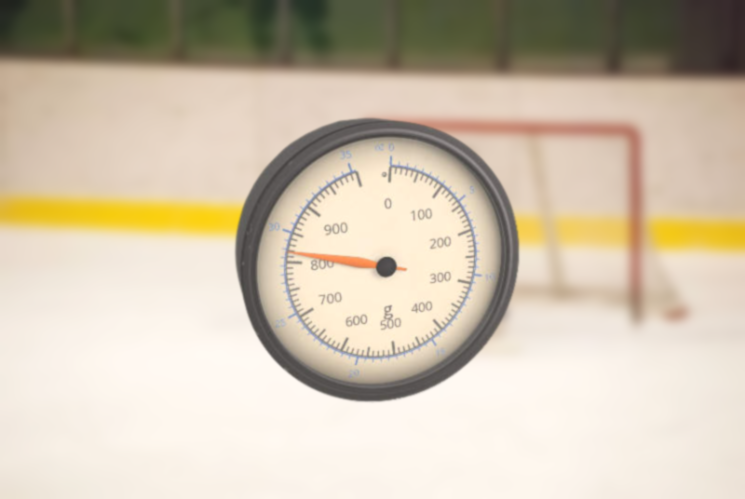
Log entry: 820 g
